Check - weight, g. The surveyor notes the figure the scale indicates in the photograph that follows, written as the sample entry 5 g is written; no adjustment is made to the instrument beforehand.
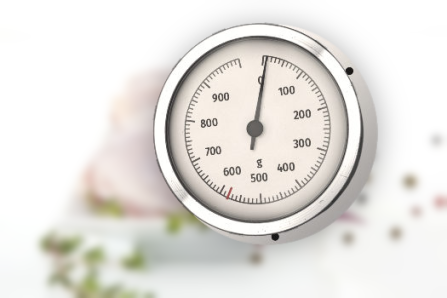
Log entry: 10 g
